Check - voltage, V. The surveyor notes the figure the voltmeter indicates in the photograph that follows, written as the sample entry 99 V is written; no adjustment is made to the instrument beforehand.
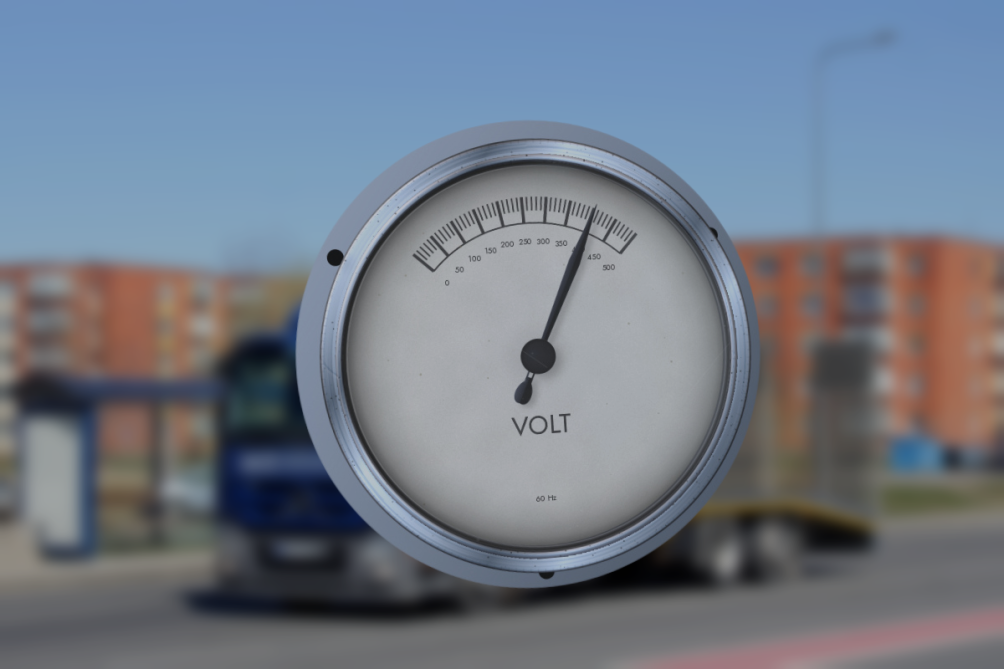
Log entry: 400 V
